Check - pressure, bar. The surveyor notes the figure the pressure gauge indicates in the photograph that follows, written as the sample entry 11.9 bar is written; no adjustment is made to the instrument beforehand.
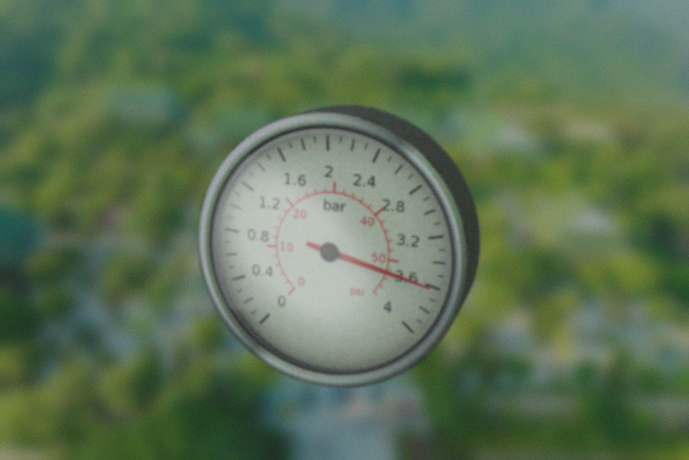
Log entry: 3.6 bar
